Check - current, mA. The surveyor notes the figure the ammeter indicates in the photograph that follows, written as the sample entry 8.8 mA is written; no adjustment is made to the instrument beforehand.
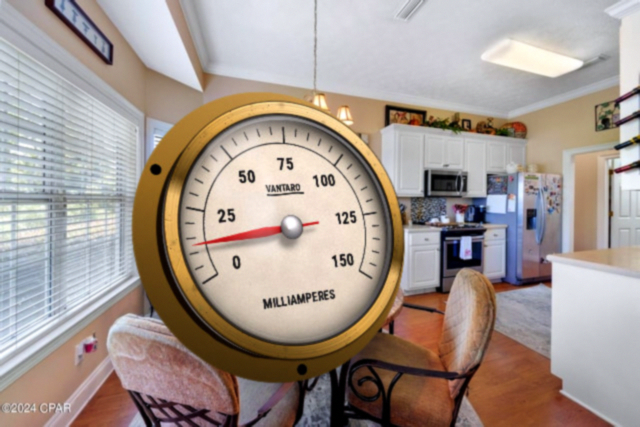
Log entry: 12.5 mA
